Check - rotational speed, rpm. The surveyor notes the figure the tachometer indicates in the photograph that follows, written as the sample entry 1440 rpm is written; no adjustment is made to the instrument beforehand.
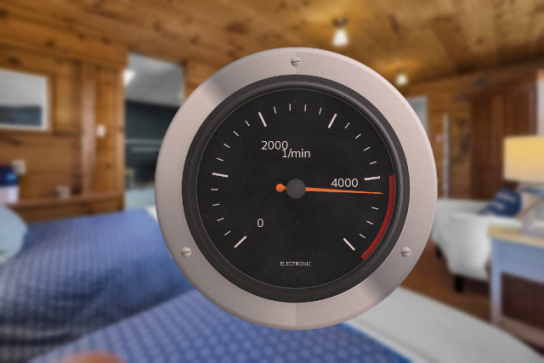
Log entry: 4200 rpm
